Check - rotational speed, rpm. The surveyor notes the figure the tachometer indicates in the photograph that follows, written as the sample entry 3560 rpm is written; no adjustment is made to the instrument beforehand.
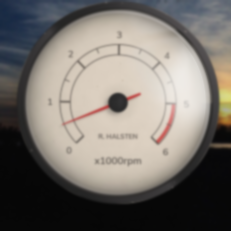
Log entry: 500 rpm
